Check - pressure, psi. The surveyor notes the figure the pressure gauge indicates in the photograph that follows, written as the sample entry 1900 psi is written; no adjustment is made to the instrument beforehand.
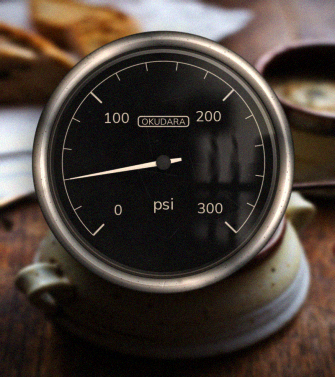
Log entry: 40 psi
